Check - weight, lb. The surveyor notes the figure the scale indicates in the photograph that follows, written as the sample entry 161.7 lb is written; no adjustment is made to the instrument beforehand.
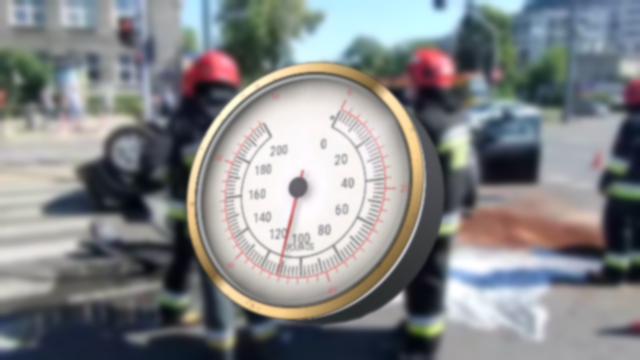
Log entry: 110 lb
